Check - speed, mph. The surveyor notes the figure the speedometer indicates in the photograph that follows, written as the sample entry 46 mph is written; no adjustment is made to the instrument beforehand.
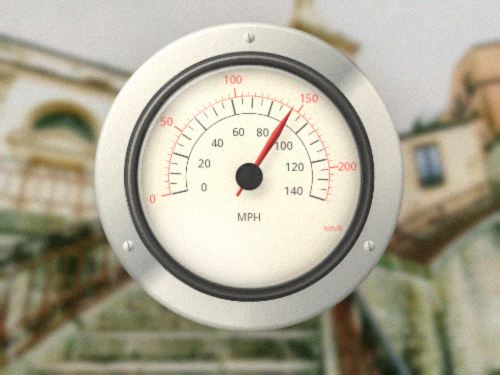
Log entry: 90 mph
